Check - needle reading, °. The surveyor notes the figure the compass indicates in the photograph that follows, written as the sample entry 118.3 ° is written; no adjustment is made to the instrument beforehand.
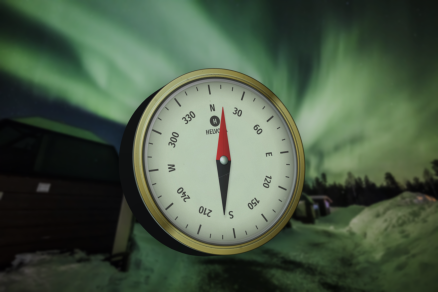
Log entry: 10 °
